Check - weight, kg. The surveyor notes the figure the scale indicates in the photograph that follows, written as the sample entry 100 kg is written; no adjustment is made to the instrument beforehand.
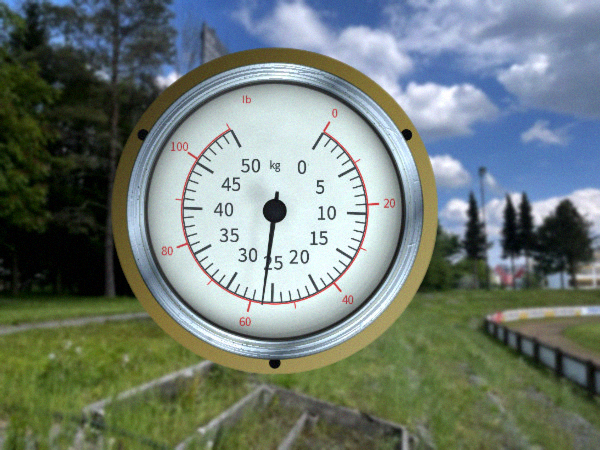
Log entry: 26 kg
